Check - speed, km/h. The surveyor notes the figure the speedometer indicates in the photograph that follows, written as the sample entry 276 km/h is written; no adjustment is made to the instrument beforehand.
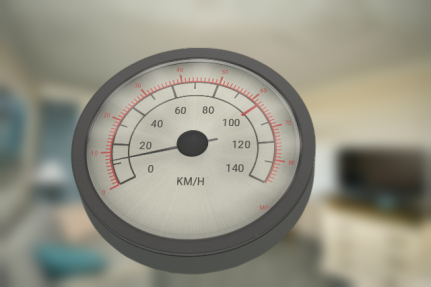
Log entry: 10 km/h
